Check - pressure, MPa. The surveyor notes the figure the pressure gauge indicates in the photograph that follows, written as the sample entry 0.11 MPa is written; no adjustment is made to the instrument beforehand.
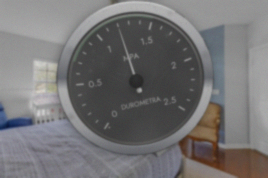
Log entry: 1.2 MPa
